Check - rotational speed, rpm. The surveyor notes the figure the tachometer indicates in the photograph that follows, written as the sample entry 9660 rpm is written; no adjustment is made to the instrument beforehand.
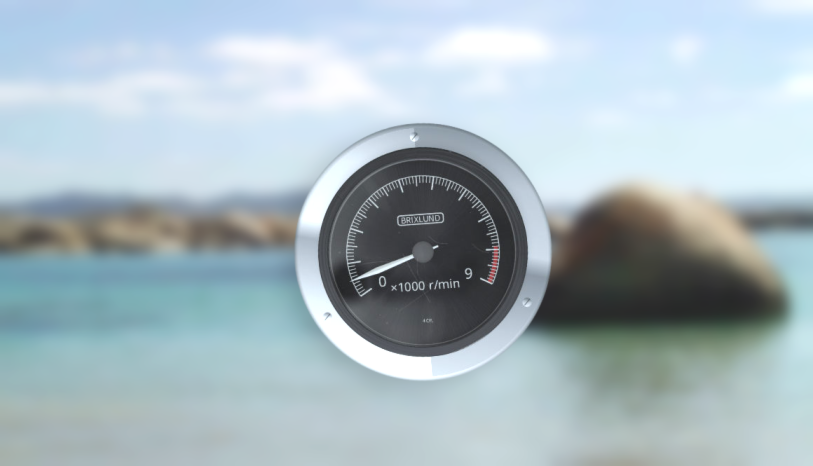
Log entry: 500 rpm
